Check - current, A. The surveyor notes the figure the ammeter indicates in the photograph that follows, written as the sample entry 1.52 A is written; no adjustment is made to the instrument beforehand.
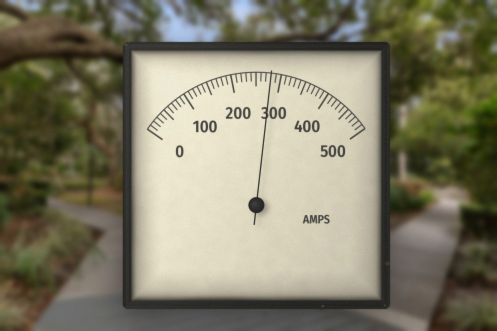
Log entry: 280 A
